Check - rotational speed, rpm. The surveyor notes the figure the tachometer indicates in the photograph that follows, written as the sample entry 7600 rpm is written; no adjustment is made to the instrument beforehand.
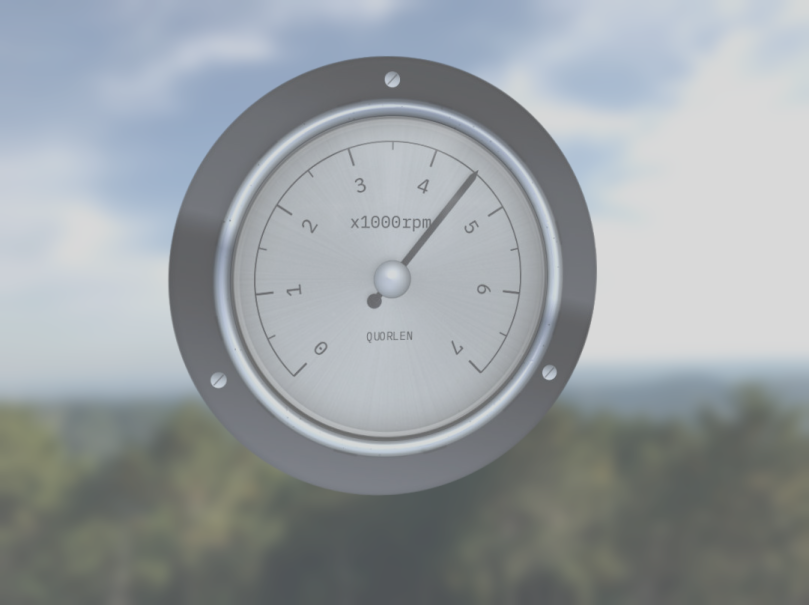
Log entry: 4500 rpm
